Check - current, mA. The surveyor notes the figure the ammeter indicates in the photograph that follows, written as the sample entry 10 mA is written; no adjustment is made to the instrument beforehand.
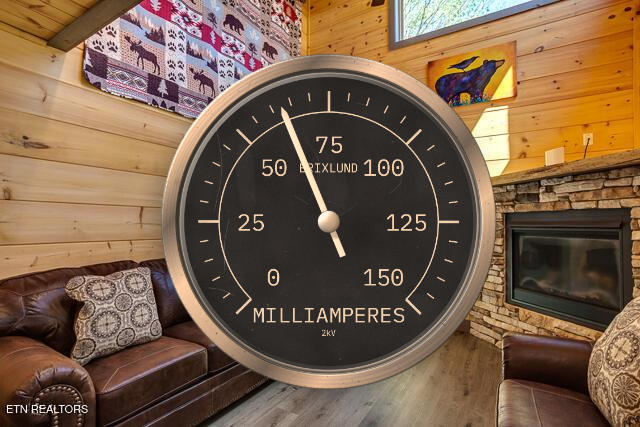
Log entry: 62.5 mA
